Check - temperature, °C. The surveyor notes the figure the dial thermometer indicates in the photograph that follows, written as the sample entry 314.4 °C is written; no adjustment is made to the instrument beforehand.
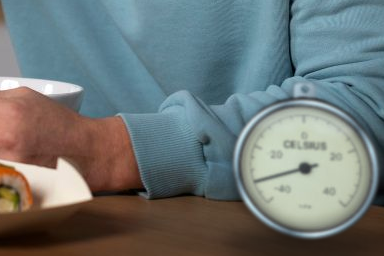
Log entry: -32 °C
